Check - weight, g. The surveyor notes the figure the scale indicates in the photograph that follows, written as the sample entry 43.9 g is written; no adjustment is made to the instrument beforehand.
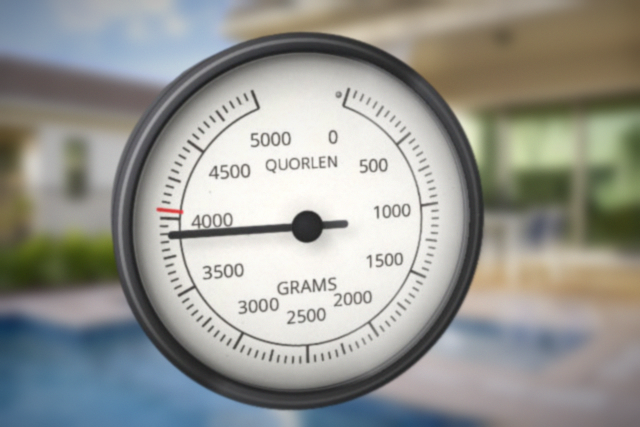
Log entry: 3900 g
